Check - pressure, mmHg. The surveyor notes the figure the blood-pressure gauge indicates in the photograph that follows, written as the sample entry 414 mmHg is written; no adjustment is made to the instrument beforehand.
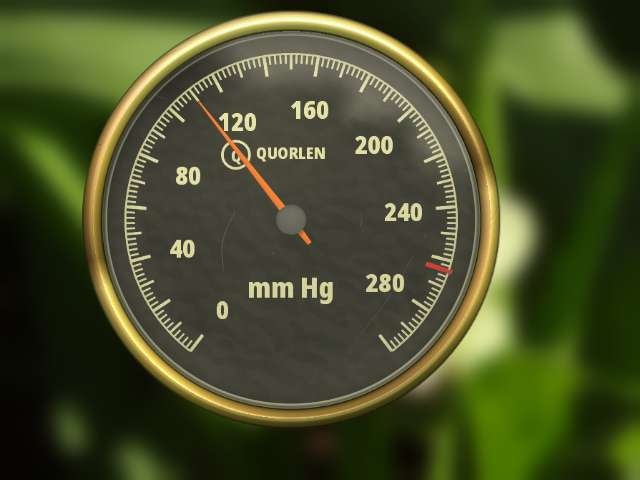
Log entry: 110 mmHg
